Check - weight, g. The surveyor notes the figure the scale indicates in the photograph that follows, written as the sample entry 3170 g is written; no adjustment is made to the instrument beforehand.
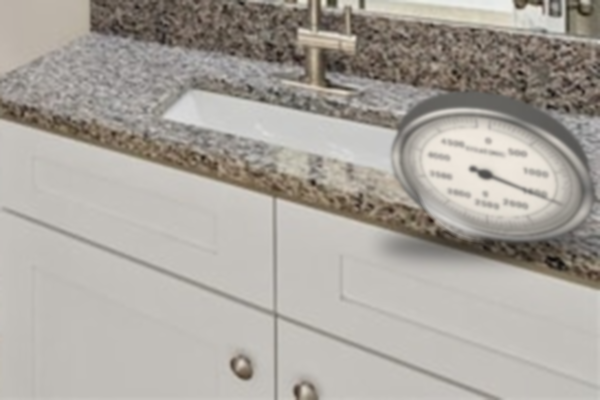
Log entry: 1500 g
